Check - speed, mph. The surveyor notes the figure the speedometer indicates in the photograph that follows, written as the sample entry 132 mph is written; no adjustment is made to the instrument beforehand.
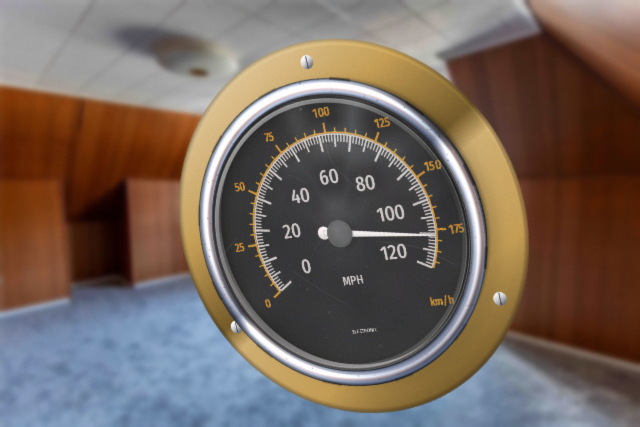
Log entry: 110 mph
